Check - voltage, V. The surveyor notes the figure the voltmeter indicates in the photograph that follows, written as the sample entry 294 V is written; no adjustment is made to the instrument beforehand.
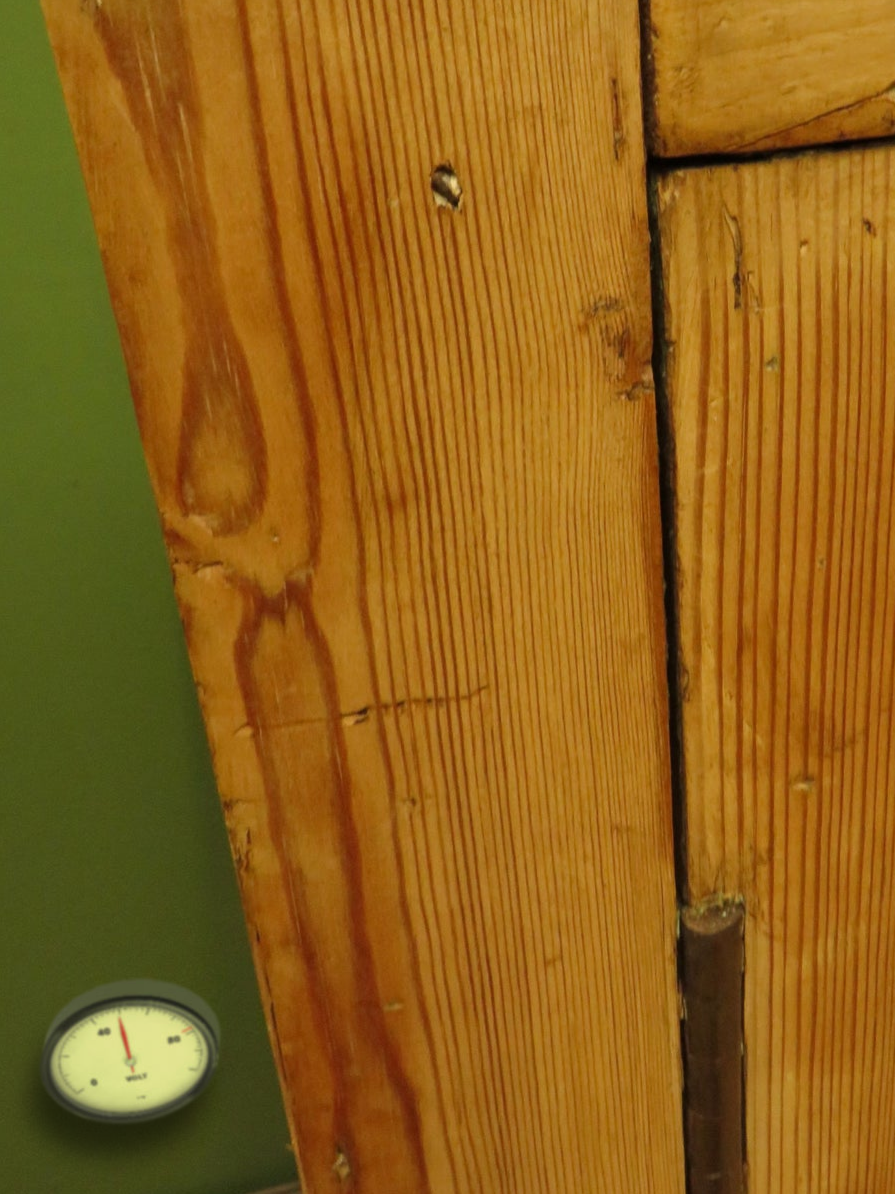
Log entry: 50 V
